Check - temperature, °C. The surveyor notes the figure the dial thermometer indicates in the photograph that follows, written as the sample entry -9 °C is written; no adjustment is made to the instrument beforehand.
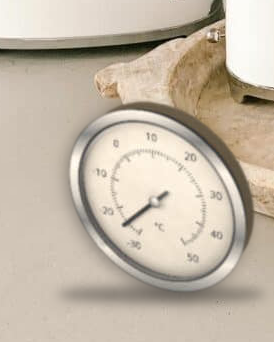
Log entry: -25 °C
